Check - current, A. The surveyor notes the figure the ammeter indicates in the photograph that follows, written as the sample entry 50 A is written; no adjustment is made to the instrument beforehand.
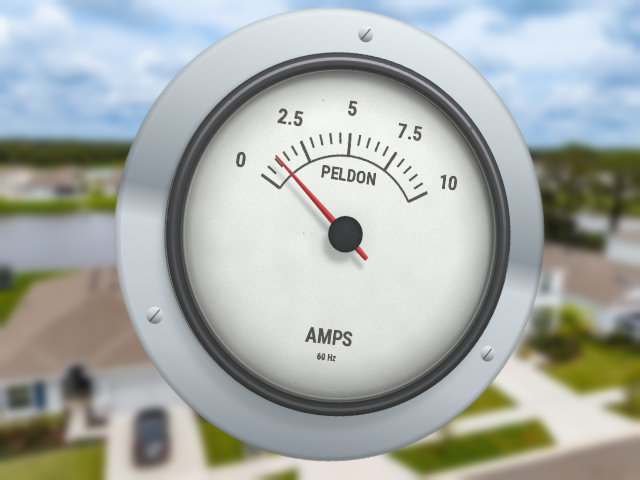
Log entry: 1 A
